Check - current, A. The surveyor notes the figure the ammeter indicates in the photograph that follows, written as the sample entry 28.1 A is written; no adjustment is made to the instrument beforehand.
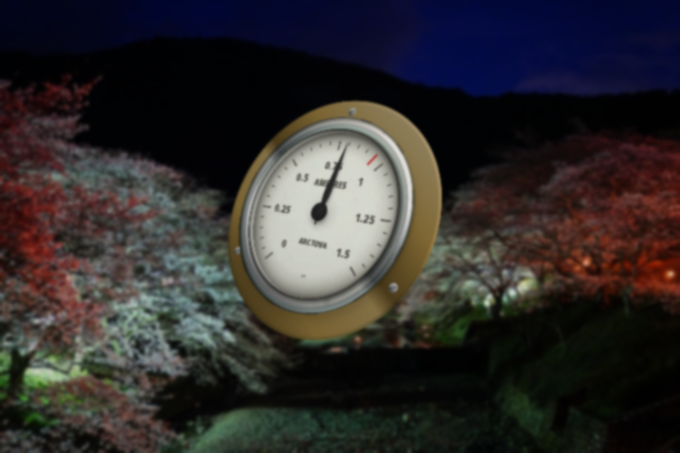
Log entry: 0.8 A
